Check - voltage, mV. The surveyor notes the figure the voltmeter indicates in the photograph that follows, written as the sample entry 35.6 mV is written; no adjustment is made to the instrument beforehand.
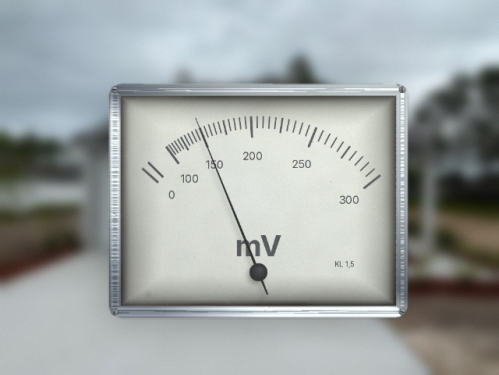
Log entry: 150 mV
